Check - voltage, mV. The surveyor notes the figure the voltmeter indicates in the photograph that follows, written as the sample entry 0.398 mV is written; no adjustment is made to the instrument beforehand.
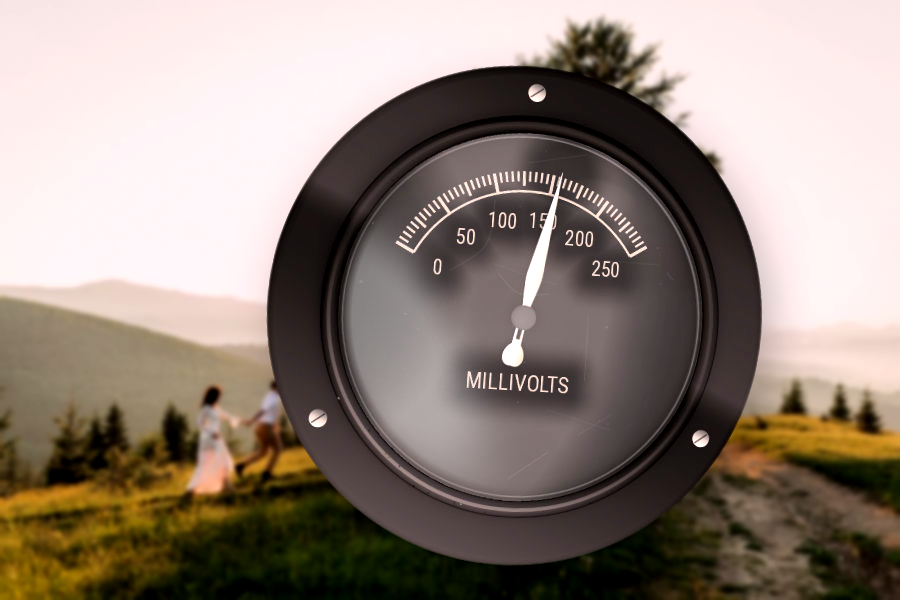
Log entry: 155 mV
